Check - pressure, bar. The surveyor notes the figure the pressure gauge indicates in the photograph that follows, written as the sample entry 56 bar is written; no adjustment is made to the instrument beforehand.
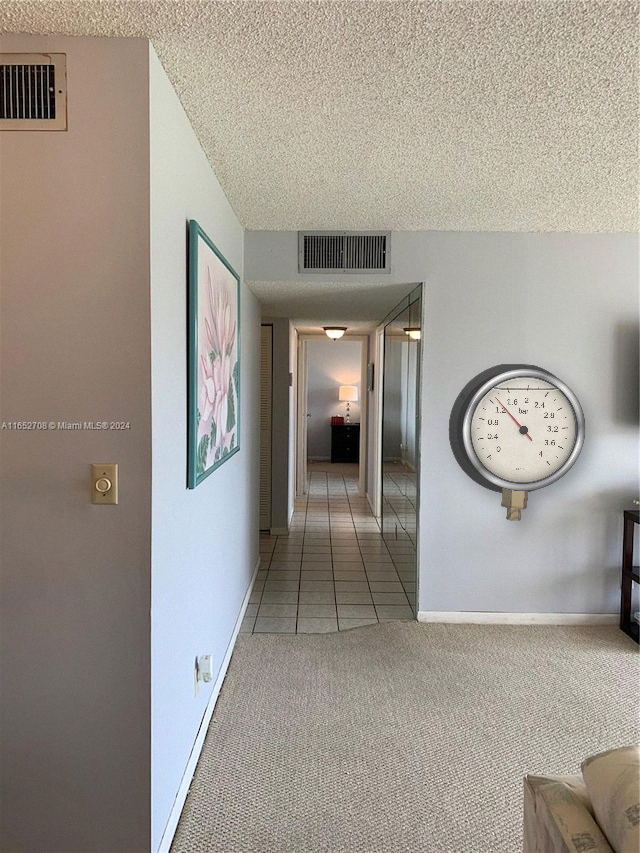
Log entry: 1.3 bar
